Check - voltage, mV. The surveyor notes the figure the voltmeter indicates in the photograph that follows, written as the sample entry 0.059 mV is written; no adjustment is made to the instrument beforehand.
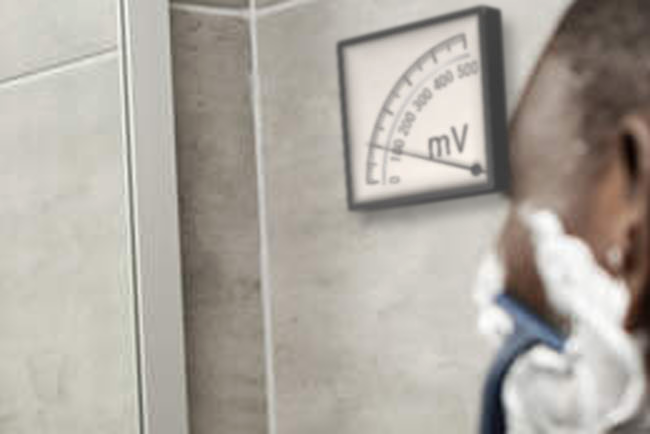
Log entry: 100 mV
